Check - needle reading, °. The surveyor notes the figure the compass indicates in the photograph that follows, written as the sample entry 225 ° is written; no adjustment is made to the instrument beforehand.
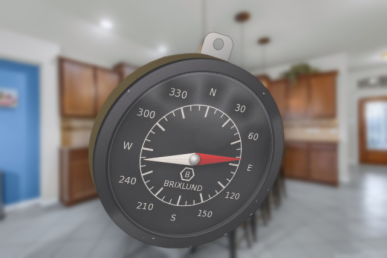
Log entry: 80 °
